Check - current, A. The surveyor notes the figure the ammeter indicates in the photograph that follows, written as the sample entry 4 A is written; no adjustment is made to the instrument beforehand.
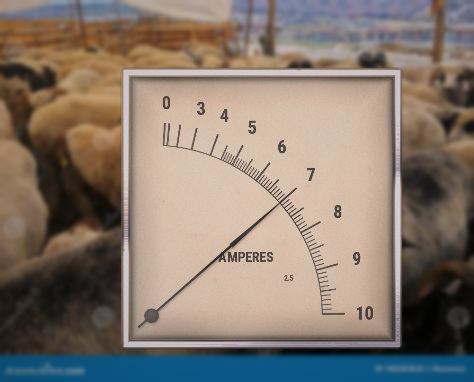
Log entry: 7 A
